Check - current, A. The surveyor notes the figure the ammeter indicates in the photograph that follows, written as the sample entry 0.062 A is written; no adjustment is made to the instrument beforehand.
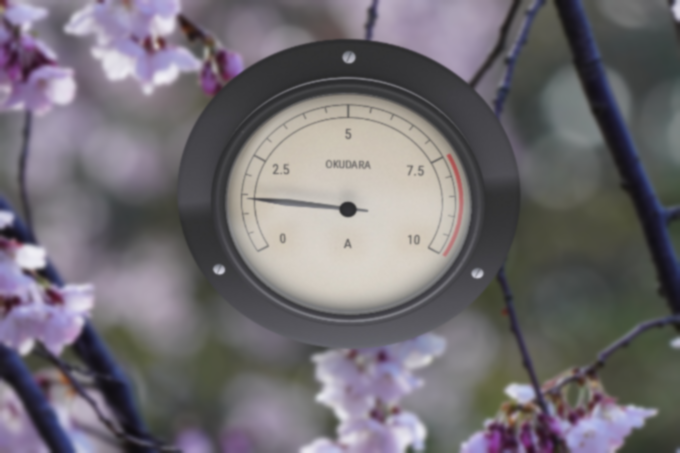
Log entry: 1.5 A
